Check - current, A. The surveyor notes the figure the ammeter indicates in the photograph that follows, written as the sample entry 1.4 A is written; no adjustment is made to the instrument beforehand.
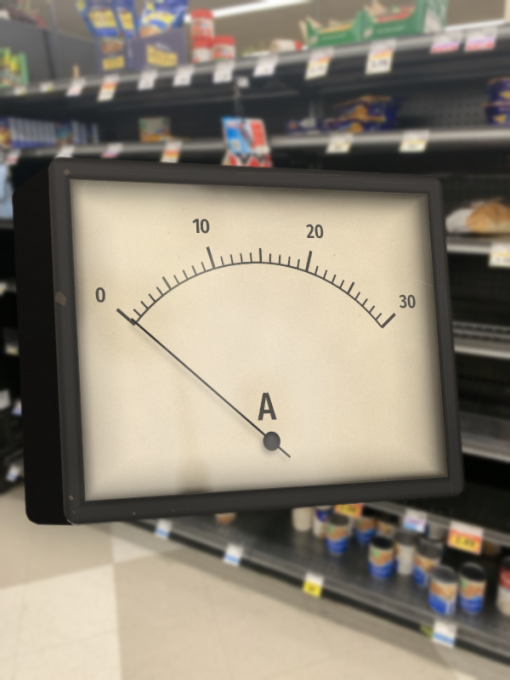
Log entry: 0 A
